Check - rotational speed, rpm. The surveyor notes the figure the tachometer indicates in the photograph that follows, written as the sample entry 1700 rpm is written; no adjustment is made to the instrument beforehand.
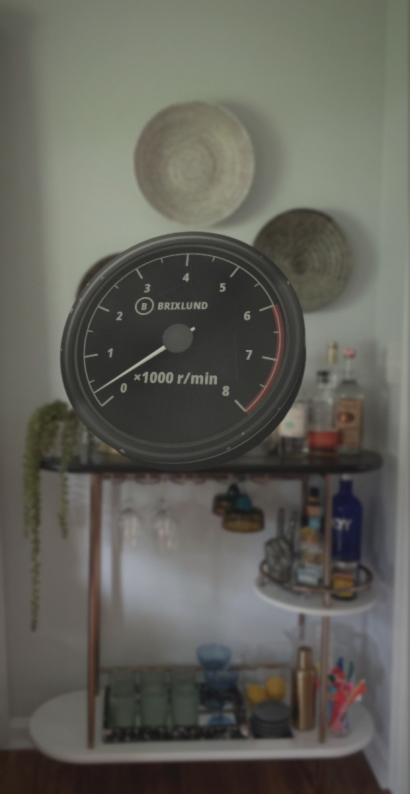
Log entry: 250 rpm
